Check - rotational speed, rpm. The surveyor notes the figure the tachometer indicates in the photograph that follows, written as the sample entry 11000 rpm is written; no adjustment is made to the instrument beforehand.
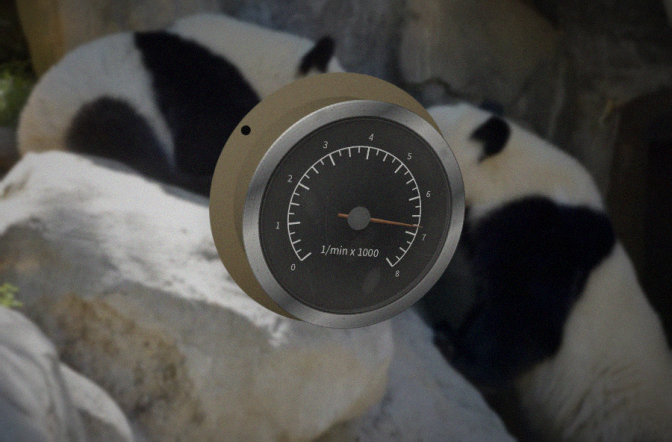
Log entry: 6750 rpm
